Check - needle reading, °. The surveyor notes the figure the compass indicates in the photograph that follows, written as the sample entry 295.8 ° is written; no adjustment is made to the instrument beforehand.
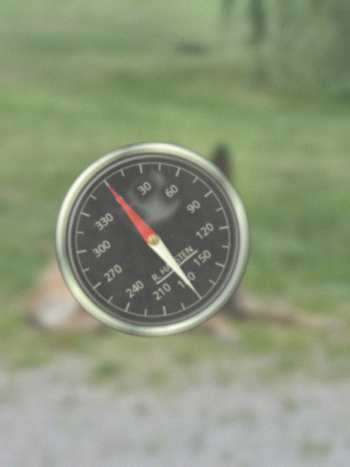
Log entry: 0 °
